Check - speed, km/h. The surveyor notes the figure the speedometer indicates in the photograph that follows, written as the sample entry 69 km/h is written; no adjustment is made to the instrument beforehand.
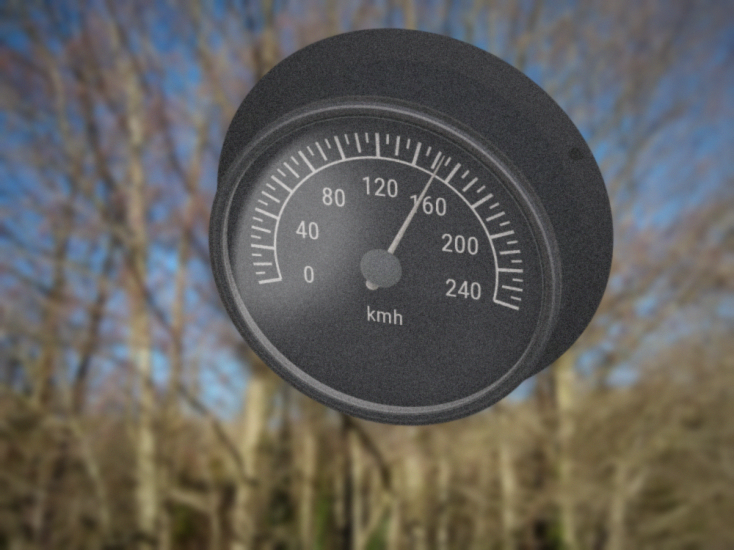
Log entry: 152.5 km/h
